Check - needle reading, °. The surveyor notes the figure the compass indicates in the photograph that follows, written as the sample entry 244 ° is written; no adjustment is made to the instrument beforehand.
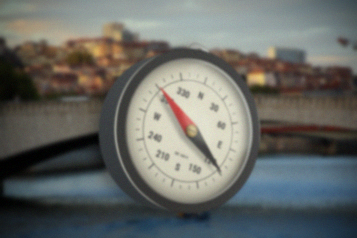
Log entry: 300 °
